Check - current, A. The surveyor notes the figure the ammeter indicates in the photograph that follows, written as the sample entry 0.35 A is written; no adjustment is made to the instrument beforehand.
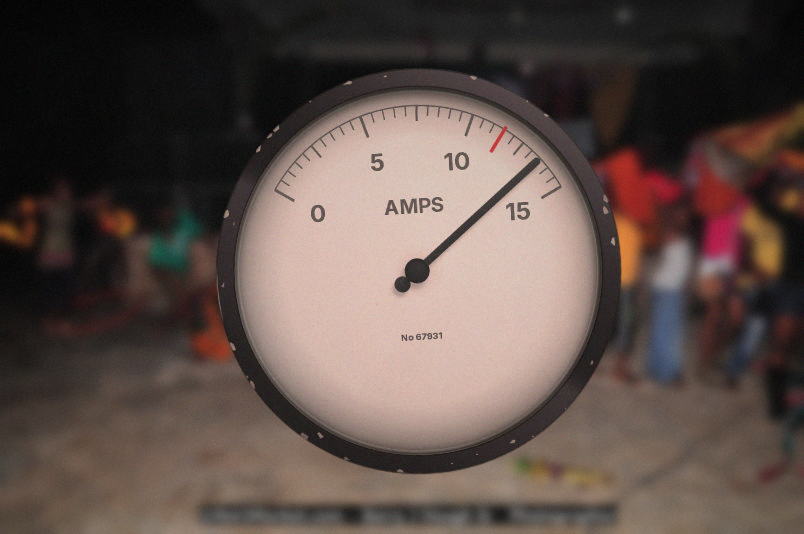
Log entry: 13.5 A
